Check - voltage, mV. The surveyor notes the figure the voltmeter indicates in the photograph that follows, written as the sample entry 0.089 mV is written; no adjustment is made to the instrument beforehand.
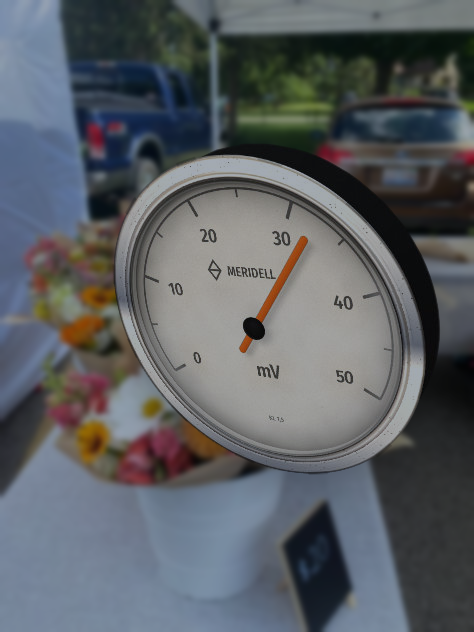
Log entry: 32.5 mV
